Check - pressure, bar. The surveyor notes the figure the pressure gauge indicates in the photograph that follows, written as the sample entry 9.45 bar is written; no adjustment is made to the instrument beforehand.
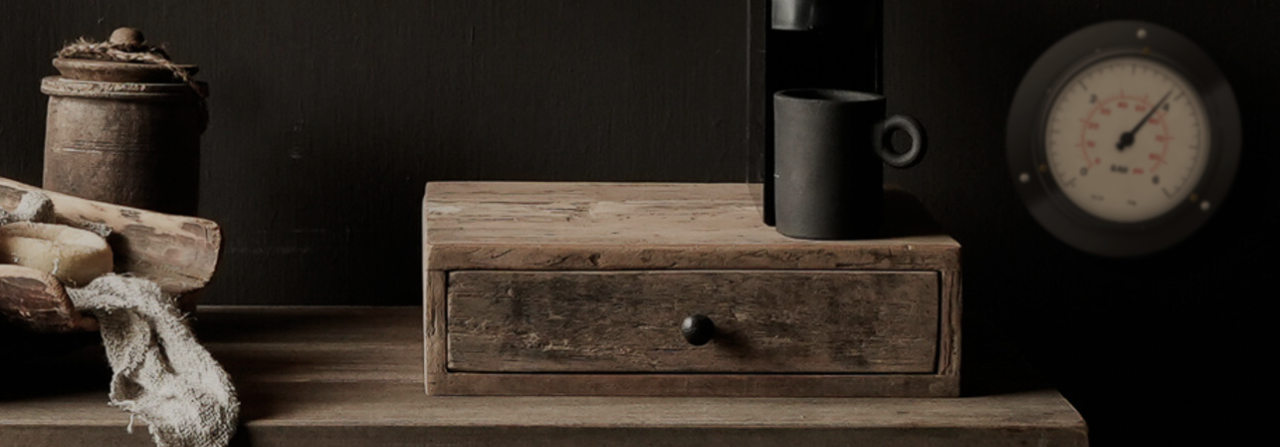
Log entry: 3.8 bar
